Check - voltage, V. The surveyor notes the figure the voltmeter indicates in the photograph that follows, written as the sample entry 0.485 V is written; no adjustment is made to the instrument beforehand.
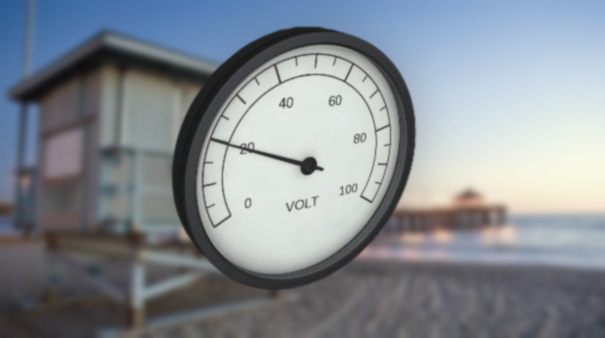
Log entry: 20 V
